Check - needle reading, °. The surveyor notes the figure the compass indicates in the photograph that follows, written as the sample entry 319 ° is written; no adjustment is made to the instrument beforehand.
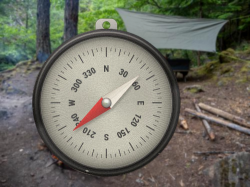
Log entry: 230 °
